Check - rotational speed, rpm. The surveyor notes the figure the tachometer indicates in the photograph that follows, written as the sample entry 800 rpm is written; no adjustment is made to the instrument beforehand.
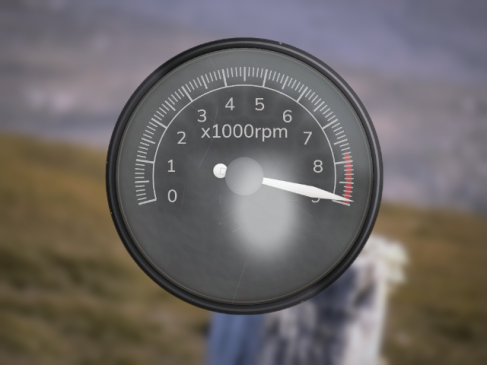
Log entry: 8900 rpm
